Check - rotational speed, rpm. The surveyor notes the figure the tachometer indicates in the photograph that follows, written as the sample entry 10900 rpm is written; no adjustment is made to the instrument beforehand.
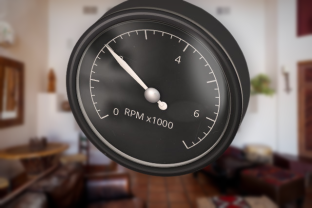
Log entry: 2000 rpm
